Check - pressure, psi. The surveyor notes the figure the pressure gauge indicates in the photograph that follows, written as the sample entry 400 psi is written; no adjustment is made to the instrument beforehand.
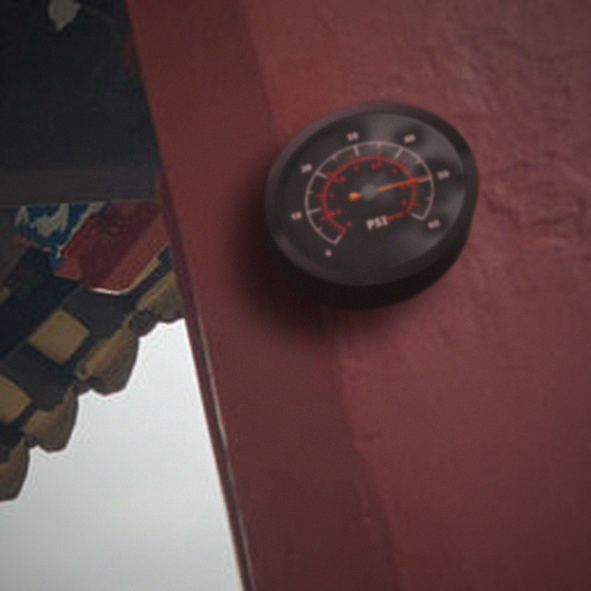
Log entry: 50 psi
